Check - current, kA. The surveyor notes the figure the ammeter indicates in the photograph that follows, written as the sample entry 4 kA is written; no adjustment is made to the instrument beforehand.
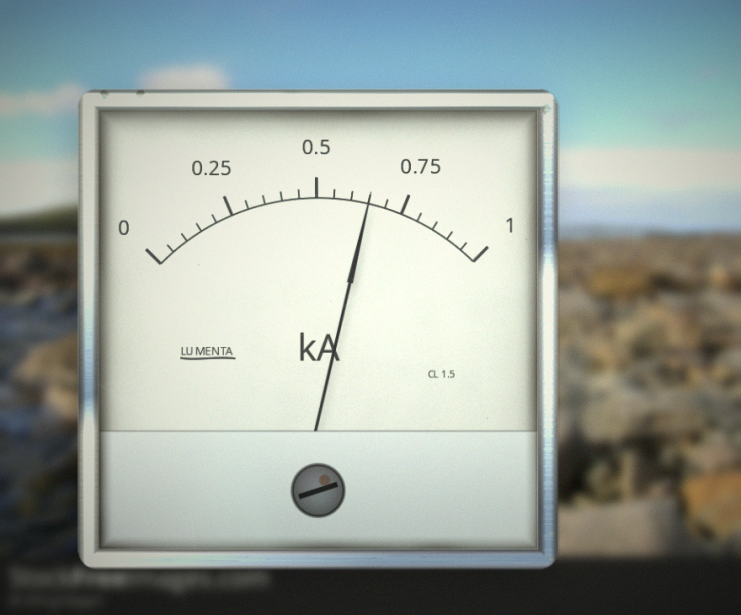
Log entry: 0.65 kA
